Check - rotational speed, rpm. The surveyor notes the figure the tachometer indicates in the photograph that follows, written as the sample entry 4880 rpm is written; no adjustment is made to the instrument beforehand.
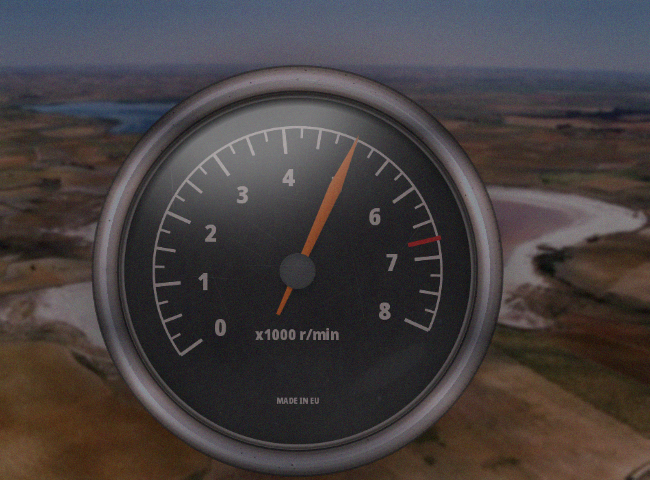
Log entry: 5000 rpm
